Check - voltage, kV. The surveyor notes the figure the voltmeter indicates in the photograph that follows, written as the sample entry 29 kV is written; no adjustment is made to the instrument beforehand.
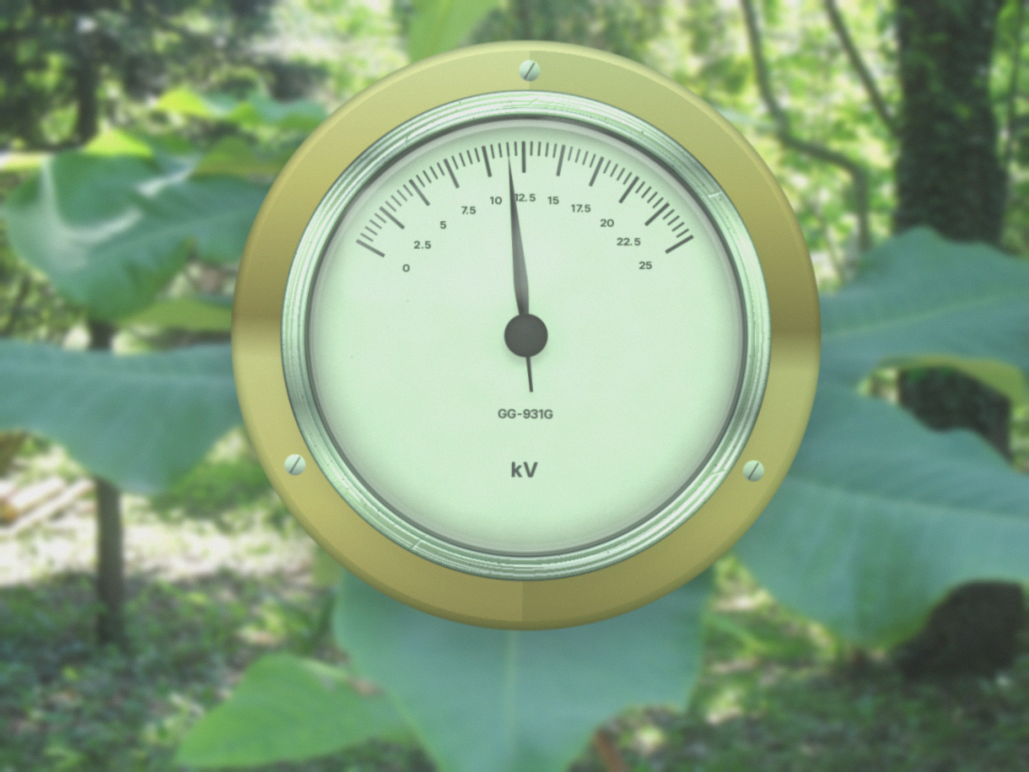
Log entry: 11.5 kV
